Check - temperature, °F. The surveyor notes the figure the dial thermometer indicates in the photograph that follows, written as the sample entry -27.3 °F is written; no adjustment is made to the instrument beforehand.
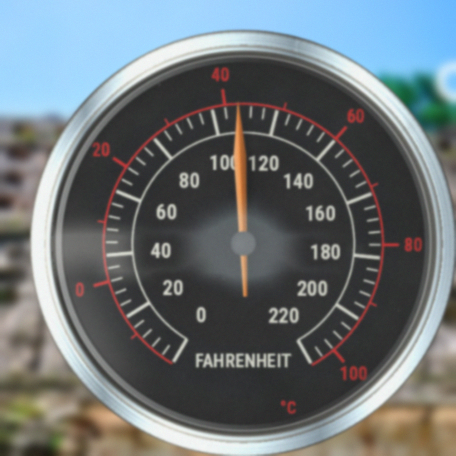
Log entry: 108 °F
